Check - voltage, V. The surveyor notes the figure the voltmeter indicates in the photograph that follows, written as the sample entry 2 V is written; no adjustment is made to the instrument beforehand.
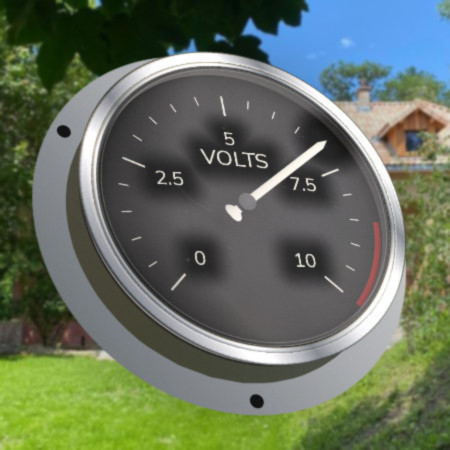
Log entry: 7 V
